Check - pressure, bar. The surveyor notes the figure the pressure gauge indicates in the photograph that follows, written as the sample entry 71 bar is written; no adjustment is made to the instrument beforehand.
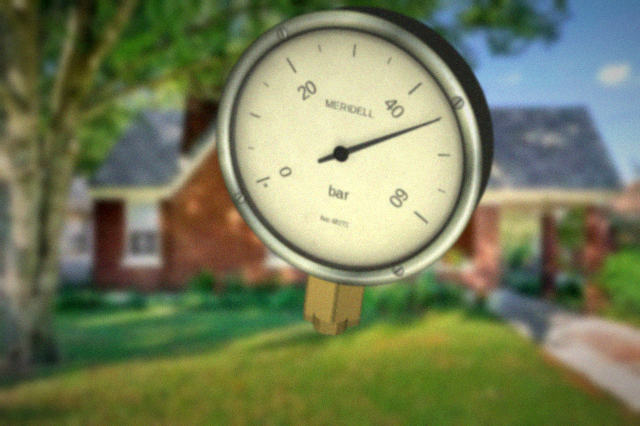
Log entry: 45 bar
